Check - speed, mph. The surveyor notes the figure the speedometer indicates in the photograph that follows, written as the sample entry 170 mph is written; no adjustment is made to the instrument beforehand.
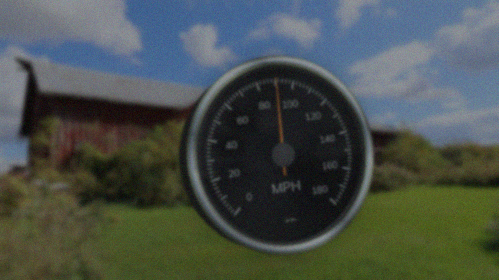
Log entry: 90 mph
